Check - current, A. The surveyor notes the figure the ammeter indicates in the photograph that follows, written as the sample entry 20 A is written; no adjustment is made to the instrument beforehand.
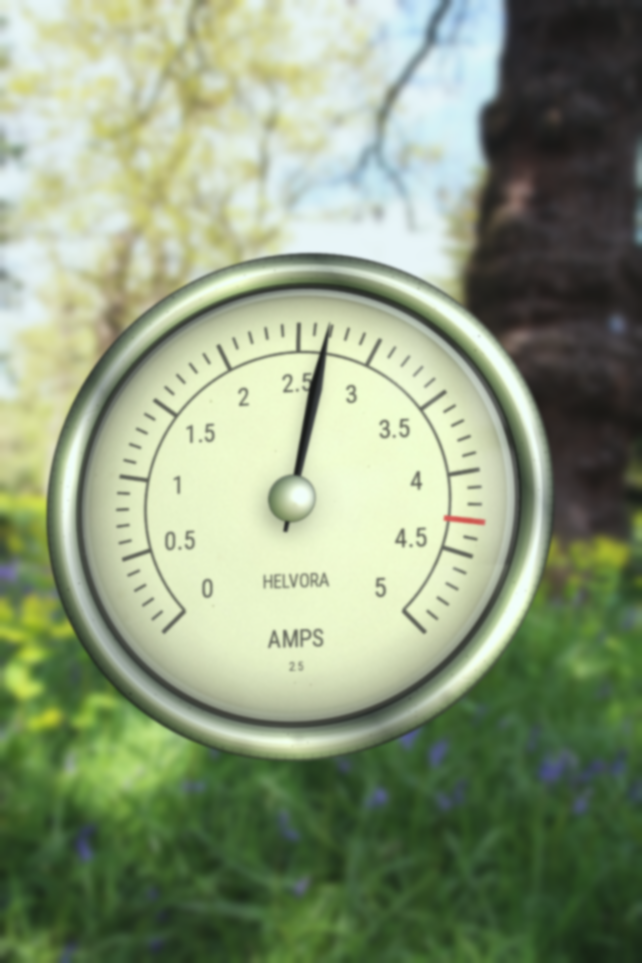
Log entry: 2.7 A
